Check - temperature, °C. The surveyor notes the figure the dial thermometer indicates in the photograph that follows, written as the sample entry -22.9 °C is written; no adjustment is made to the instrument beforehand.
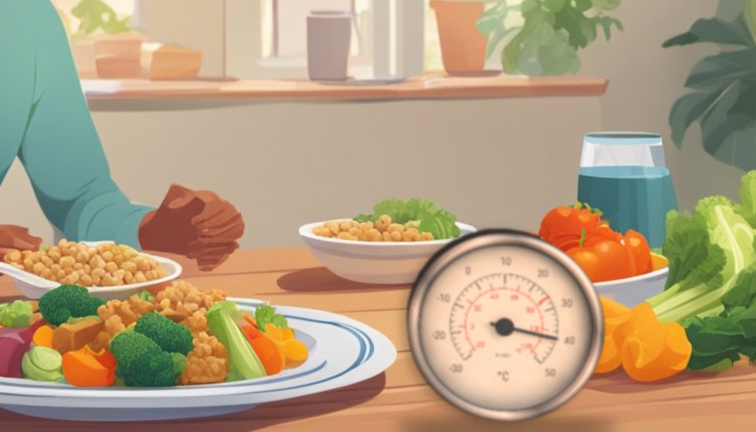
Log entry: 40 °C
